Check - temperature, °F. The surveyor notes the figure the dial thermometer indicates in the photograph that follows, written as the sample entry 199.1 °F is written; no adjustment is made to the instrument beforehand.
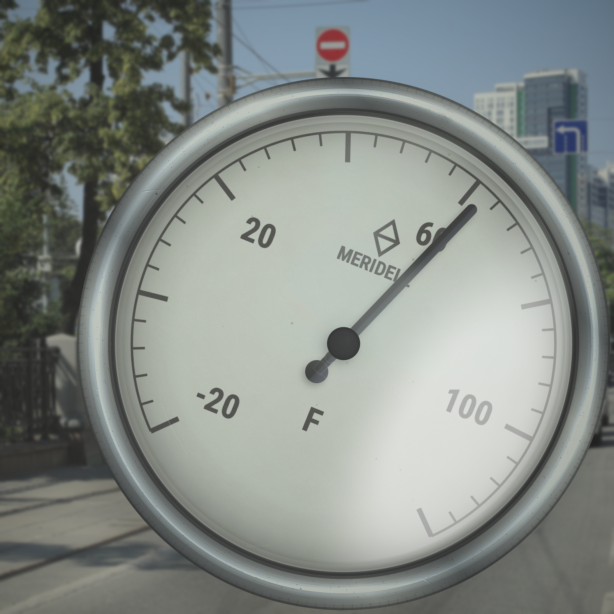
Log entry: 62 °F
